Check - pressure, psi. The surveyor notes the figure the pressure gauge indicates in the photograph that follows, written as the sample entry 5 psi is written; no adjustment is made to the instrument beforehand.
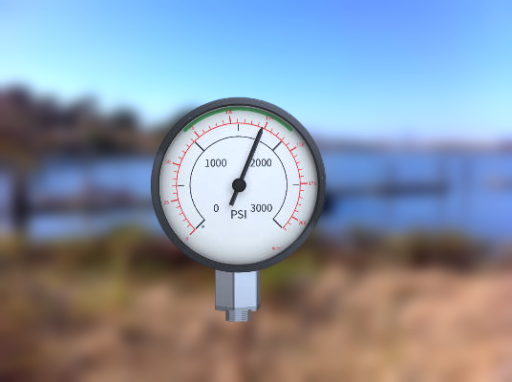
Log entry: 1750 psi
